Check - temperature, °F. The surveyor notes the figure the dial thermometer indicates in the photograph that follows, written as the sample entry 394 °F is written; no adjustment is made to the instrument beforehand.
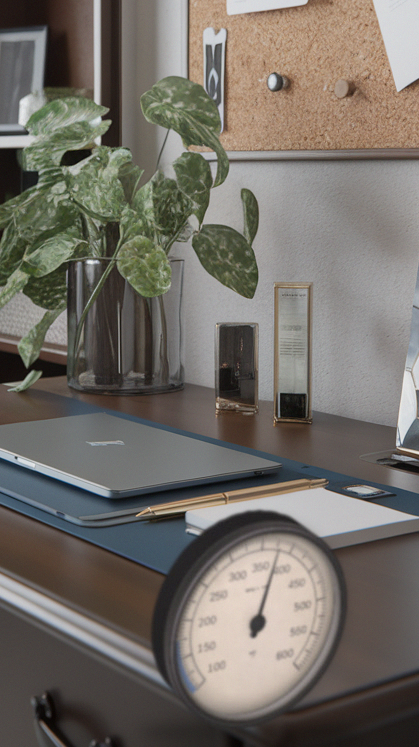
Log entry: 375 °F
